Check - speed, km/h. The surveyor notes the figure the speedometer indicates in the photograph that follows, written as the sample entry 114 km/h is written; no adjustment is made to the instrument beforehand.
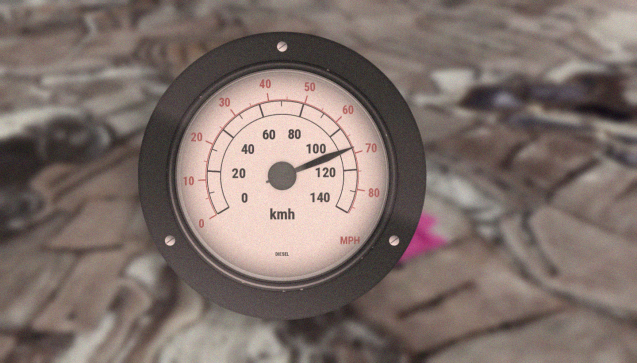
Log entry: 110 km/h
